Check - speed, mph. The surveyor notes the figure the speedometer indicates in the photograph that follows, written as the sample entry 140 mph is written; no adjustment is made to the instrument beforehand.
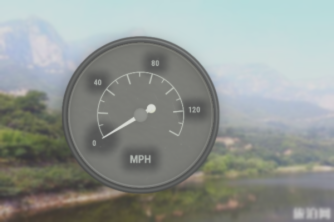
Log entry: 0 mph
